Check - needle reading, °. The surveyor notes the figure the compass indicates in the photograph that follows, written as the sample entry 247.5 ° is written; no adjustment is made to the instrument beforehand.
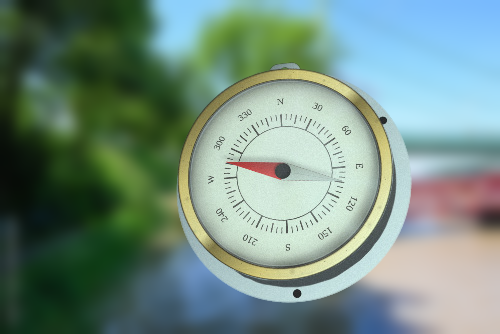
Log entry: 285 °
